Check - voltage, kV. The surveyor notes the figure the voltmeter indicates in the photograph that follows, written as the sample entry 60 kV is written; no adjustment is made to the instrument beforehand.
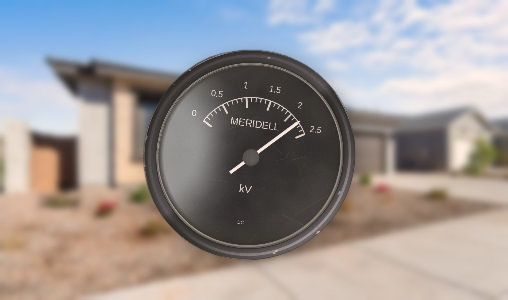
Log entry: 2.2 kV
